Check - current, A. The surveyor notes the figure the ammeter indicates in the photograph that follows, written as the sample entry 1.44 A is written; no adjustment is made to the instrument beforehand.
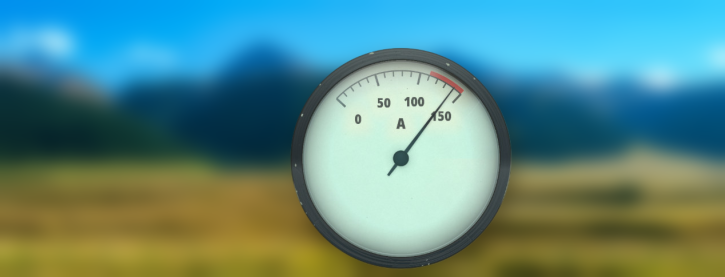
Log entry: 140 A
